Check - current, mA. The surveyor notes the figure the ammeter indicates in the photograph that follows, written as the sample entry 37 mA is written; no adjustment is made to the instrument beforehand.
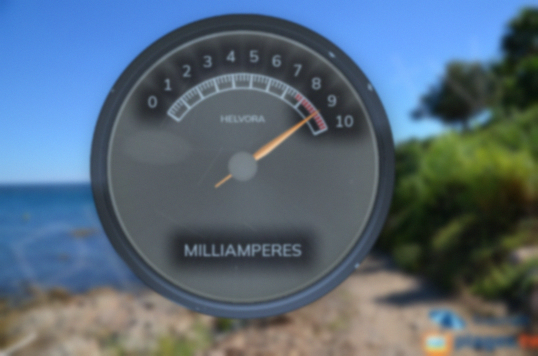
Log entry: 9 mA
